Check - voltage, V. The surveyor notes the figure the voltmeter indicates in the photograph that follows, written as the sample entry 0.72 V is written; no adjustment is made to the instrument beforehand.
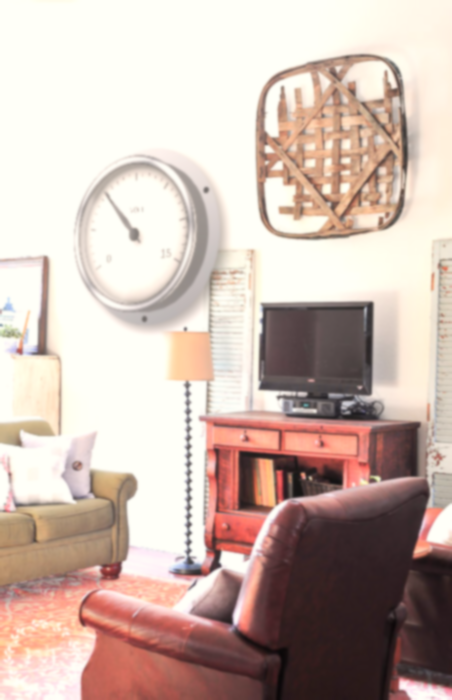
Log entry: 5 V
